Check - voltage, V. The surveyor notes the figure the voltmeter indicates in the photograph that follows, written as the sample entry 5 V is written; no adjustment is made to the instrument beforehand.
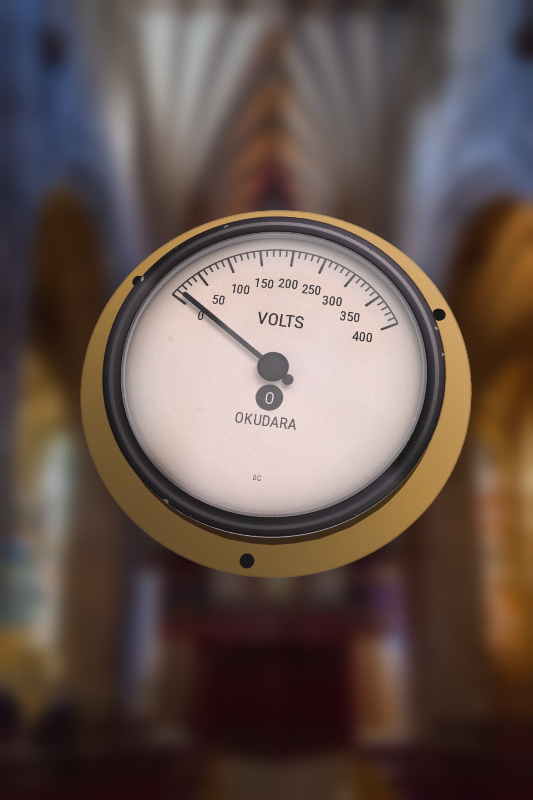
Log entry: 10 V
